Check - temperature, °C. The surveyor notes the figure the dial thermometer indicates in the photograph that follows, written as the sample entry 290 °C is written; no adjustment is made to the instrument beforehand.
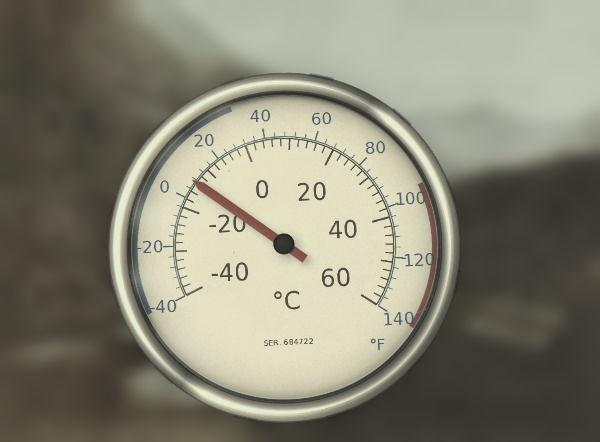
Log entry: -14 °C
